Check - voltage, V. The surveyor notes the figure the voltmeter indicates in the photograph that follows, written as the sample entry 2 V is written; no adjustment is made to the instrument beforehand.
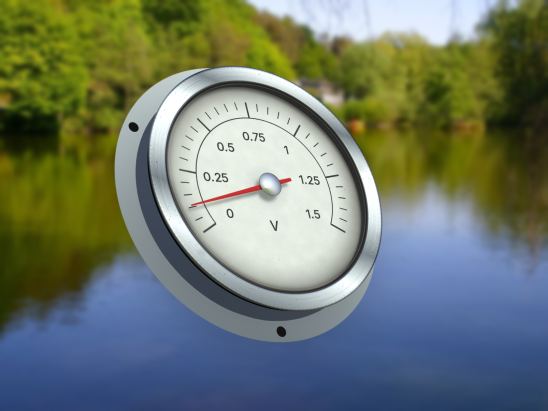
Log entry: 0.1 V
